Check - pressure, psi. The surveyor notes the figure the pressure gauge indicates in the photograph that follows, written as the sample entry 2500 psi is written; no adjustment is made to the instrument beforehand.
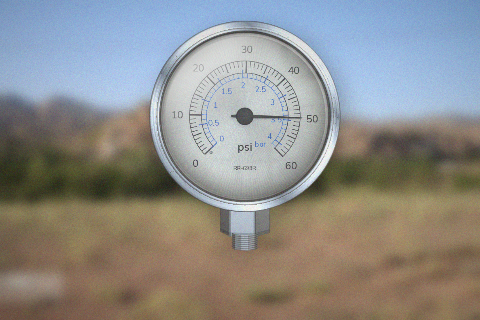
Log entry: 50 psi
